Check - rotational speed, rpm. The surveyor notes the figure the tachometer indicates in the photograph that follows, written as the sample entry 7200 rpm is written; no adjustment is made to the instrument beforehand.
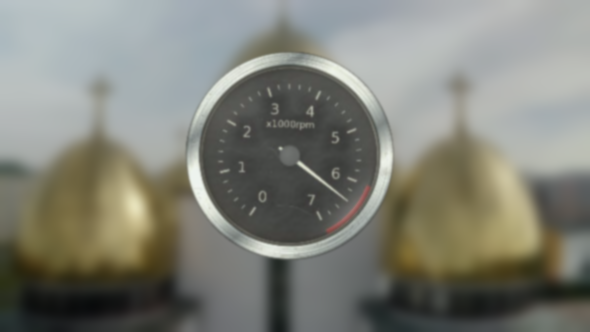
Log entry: 6400 rpm
